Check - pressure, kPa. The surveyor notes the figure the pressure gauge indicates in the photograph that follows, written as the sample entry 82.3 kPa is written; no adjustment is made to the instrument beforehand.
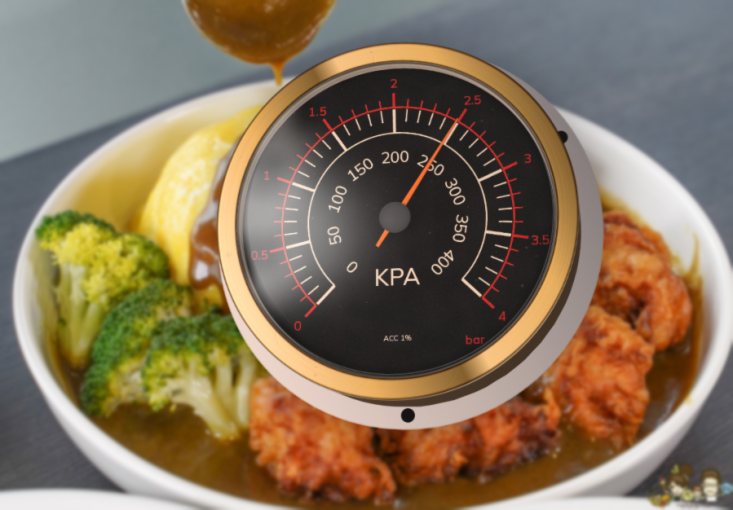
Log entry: 250 kPa
